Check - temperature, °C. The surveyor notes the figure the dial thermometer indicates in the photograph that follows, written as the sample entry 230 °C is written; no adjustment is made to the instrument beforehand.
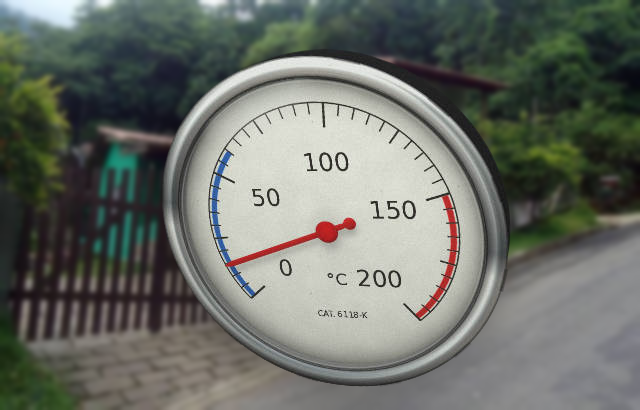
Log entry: 15 °C
